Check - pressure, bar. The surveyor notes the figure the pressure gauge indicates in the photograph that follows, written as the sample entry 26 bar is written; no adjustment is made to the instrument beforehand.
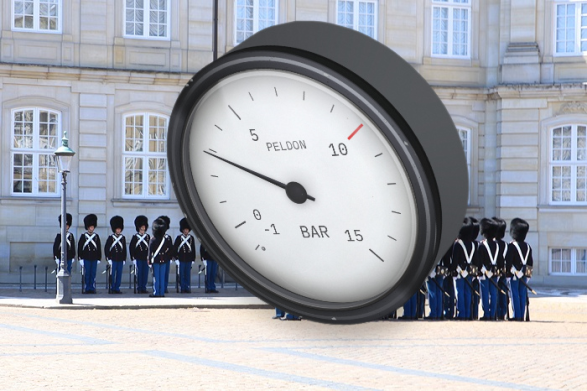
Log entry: 3 bar
